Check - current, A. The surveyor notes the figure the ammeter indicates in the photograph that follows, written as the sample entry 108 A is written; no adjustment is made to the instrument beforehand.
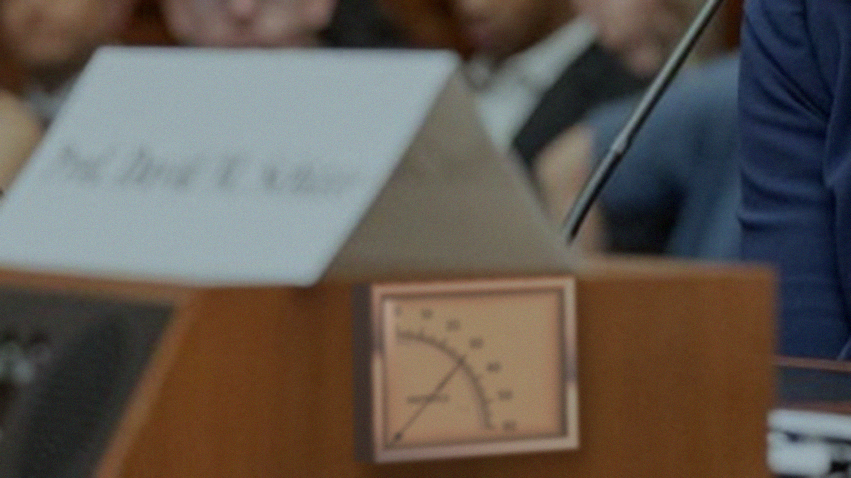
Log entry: 30 A
